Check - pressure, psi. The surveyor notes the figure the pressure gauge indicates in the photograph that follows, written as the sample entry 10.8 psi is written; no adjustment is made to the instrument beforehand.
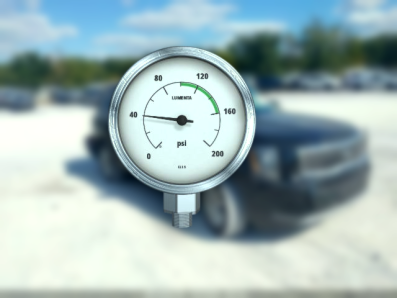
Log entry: 40 psi
